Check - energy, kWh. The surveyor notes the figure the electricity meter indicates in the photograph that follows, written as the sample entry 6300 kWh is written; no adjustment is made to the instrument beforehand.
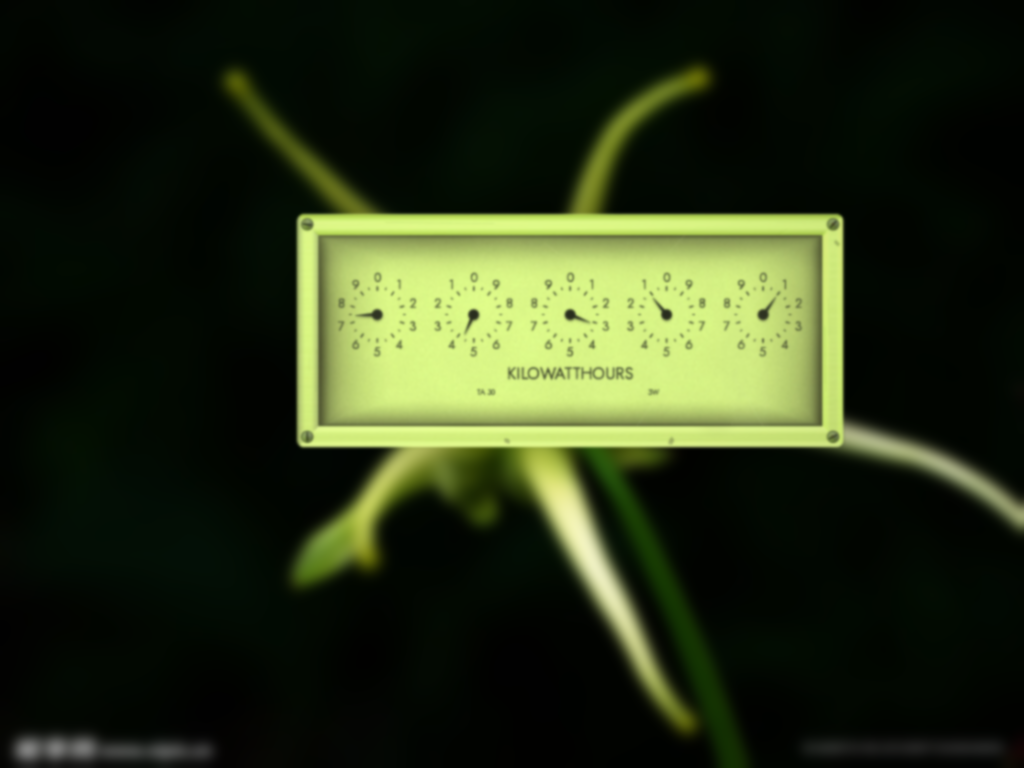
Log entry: 74311 kWh
